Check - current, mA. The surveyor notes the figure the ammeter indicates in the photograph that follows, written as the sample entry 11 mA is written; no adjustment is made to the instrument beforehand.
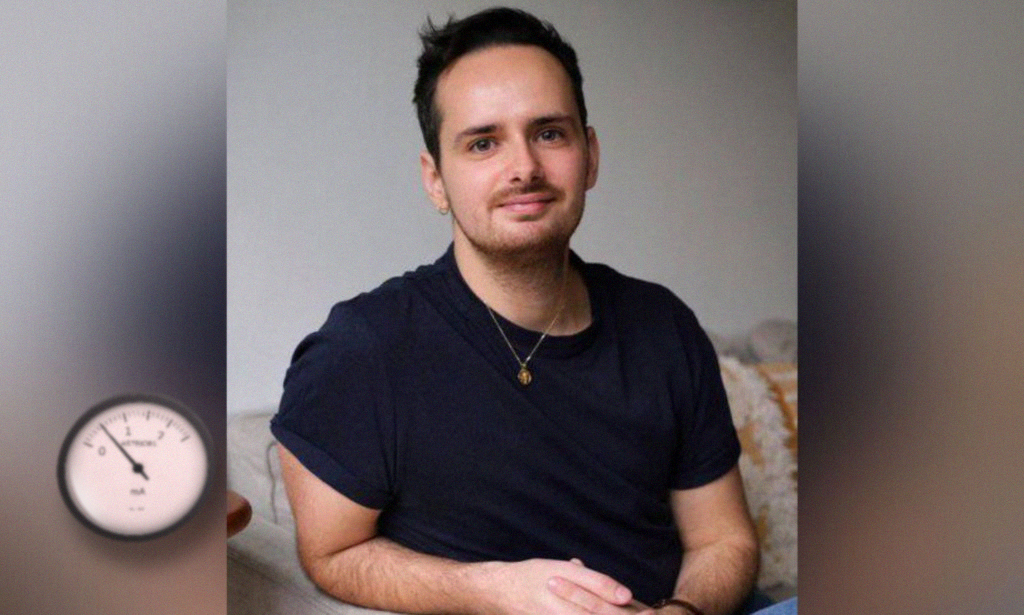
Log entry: 0.5 mA
